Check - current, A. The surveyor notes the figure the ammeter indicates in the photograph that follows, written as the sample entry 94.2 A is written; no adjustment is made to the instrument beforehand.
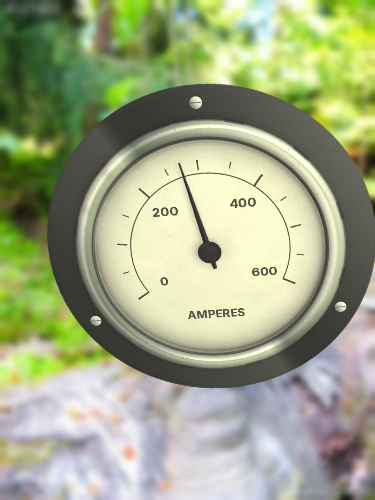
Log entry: 275 A
